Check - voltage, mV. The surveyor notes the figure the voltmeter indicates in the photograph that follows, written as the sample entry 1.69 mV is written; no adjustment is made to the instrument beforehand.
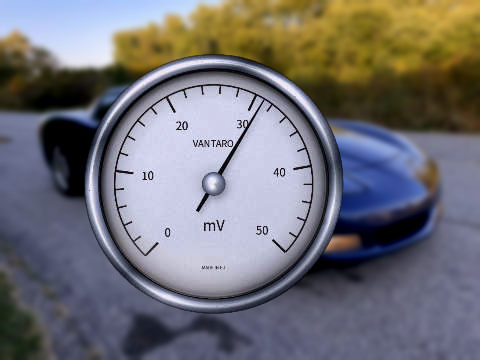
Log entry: 31 mV
